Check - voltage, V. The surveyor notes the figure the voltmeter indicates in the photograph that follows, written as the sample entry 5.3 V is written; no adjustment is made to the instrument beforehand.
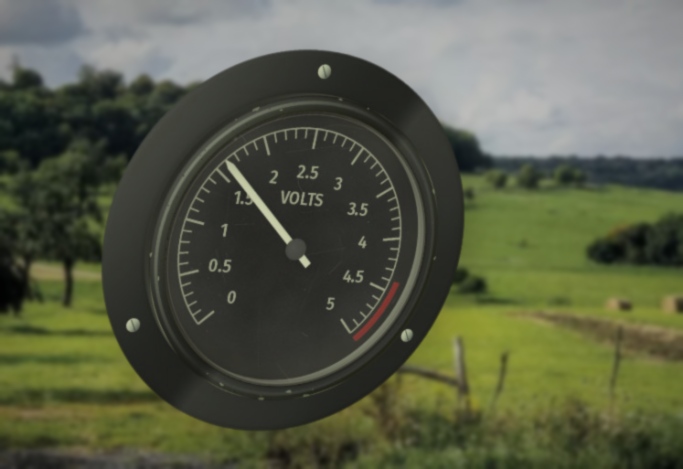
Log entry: 1.6 V
